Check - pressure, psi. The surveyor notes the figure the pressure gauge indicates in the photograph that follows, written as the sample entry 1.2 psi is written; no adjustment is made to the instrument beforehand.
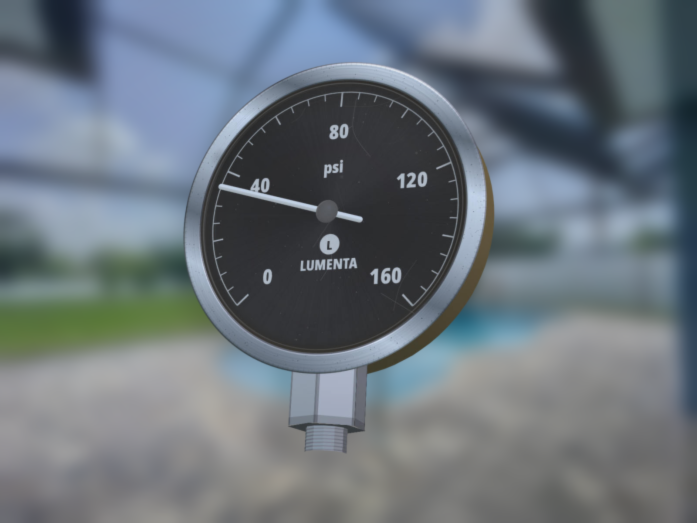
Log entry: 35 psi
